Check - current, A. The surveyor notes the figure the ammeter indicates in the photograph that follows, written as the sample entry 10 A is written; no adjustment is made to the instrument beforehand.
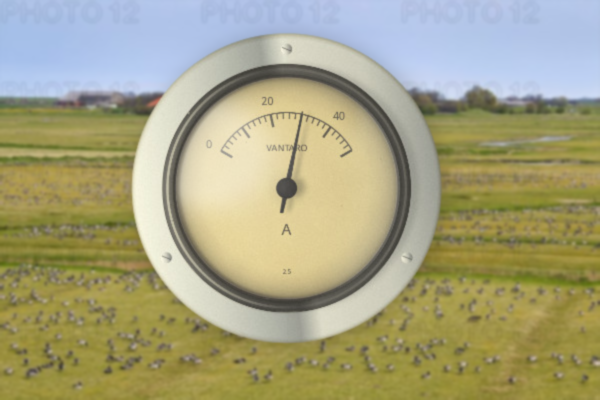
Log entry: 30 A
